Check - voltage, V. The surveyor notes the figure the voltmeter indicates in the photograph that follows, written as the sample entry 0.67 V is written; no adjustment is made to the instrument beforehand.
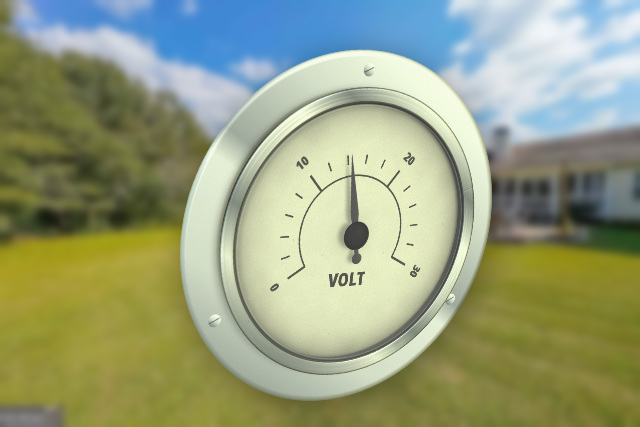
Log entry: 14 V
